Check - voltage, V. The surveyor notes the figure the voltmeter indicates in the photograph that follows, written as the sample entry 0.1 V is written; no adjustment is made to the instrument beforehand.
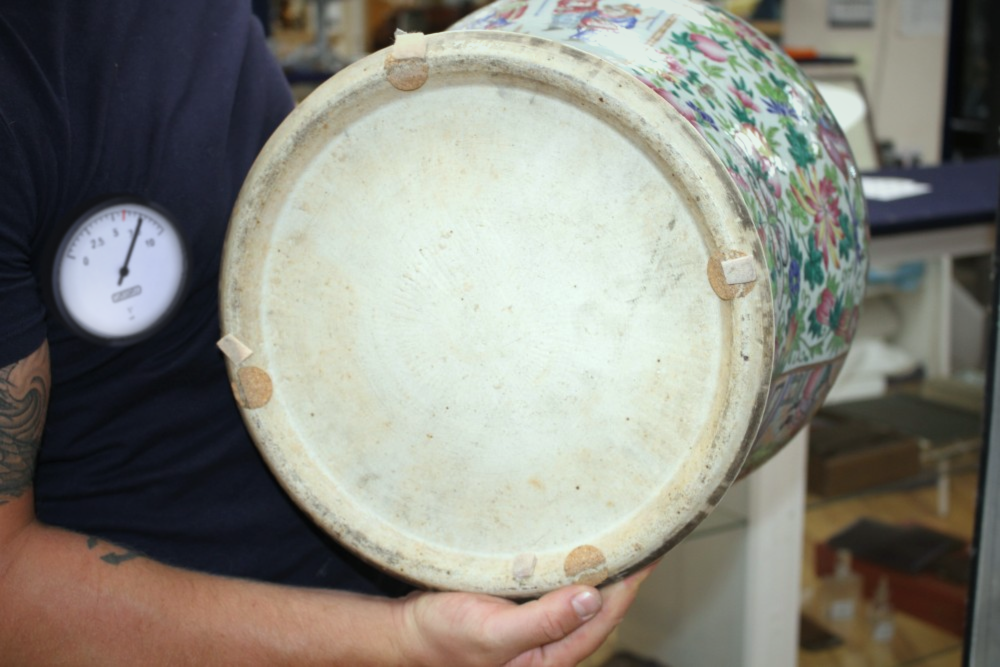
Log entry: 7.5 V
